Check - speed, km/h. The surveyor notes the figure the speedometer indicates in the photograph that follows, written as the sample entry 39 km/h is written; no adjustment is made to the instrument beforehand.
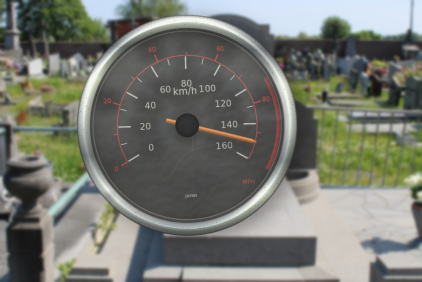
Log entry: 150 km/h
